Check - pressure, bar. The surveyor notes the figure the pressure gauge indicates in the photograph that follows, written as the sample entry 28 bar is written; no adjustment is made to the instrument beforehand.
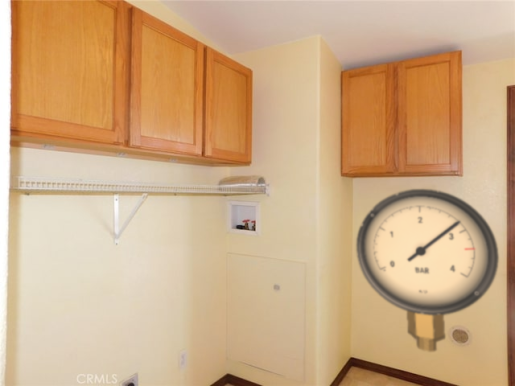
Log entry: 2.8 bar
